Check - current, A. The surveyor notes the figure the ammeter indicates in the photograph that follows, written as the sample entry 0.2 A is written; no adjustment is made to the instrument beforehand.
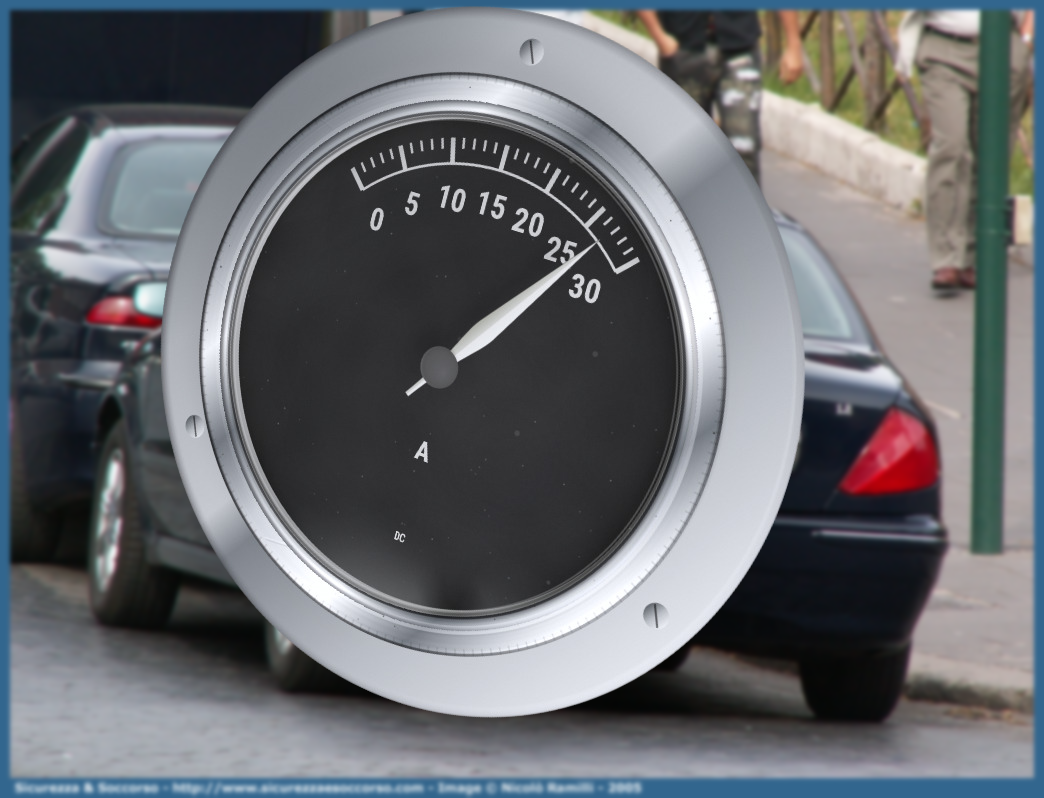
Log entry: 27 A
